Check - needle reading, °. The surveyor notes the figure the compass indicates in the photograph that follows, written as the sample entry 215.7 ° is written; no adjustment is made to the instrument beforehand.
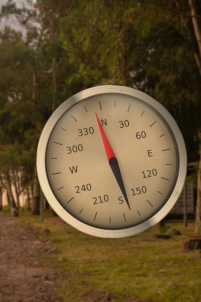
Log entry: 352.5 °
